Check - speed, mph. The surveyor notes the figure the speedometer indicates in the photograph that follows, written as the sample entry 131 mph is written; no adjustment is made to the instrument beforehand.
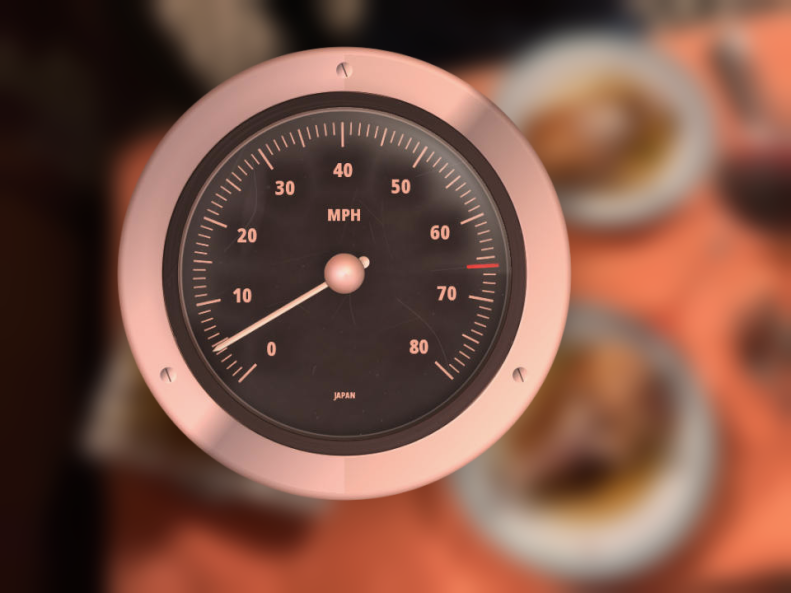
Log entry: 4.5 mph
